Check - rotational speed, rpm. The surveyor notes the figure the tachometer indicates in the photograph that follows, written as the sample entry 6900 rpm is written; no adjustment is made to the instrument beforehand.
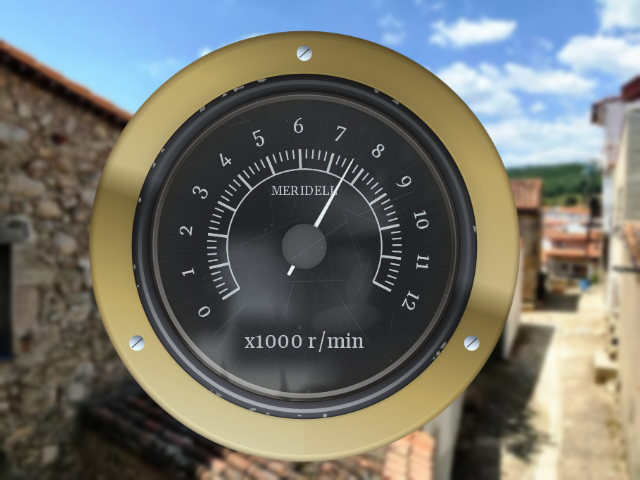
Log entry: 7600 rpm
